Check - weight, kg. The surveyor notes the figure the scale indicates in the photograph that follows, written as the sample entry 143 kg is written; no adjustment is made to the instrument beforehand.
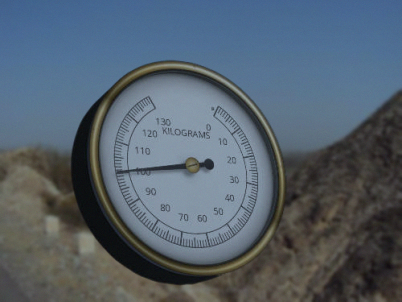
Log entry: 100 kg
